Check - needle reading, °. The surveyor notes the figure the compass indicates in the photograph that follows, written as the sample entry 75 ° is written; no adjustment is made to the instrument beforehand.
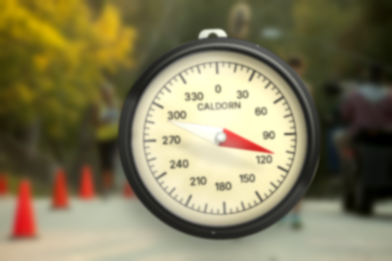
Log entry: 110 °
